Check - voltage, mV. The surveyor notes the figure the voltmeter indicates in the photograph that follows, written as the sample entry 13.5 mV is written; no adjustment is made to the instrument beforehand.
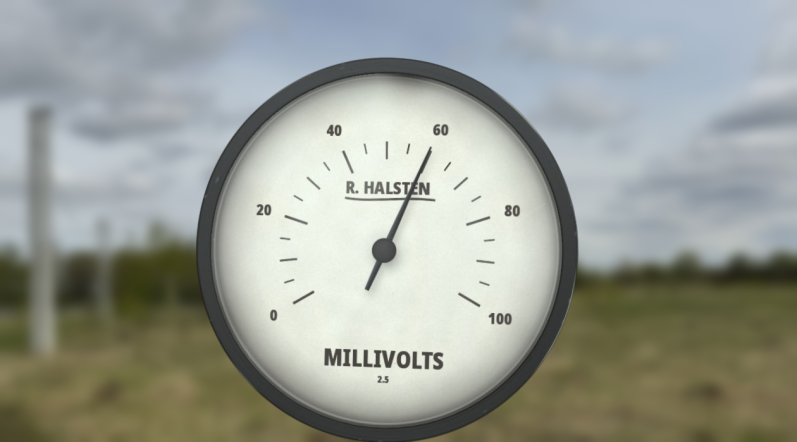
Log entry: 60 mV
